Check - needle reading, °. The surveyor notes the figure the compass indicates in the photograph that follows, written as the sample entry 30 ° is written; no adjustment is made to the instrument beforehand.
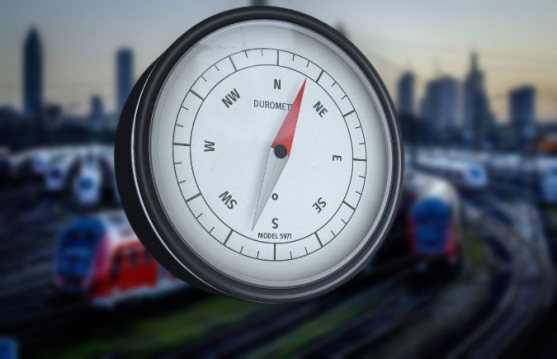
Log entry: 20 °
